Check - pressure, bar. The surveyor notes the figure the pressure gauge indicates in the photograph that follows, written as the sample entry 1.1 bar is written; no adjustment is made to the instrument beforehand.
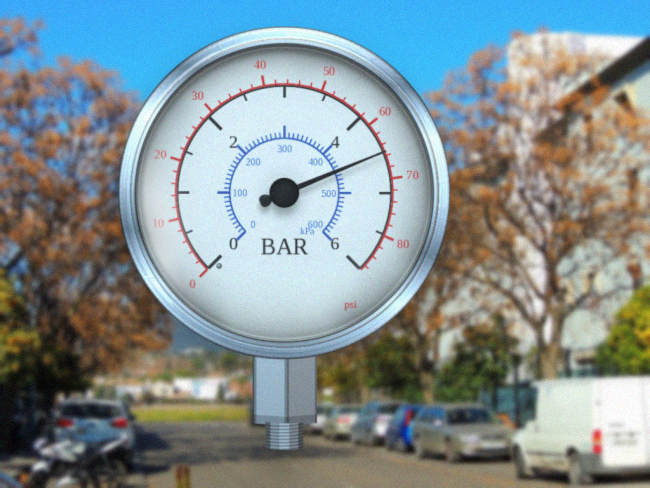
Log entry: 4.5 bar
